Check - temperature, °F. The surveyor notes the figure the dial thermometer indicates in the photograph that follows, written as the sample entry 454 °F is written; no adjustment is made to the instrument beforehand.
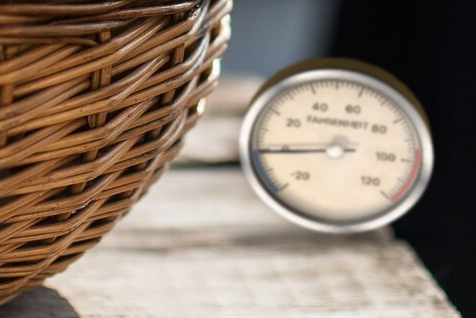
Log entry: 0 °F
